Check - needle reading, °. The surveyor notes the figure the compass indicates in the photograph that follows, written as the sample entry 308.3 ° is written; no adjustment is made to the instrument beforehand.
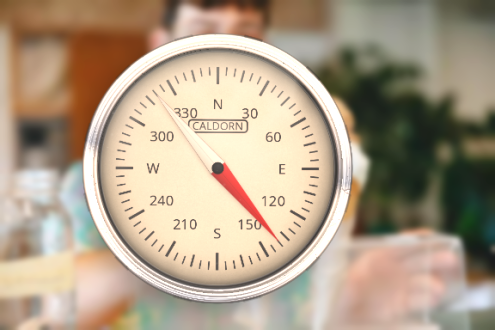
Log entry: 140 °
